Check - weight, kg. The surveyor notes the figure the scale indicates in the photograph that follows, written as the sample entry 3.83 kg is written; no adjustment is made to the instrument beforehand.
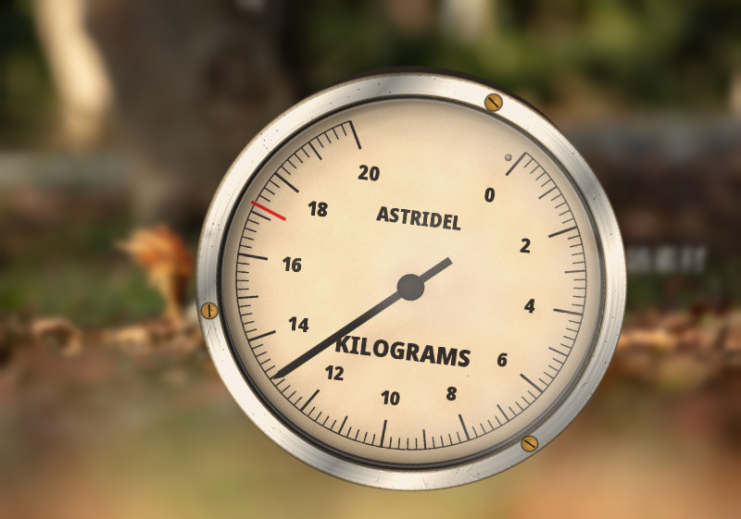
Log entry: 13 kg
